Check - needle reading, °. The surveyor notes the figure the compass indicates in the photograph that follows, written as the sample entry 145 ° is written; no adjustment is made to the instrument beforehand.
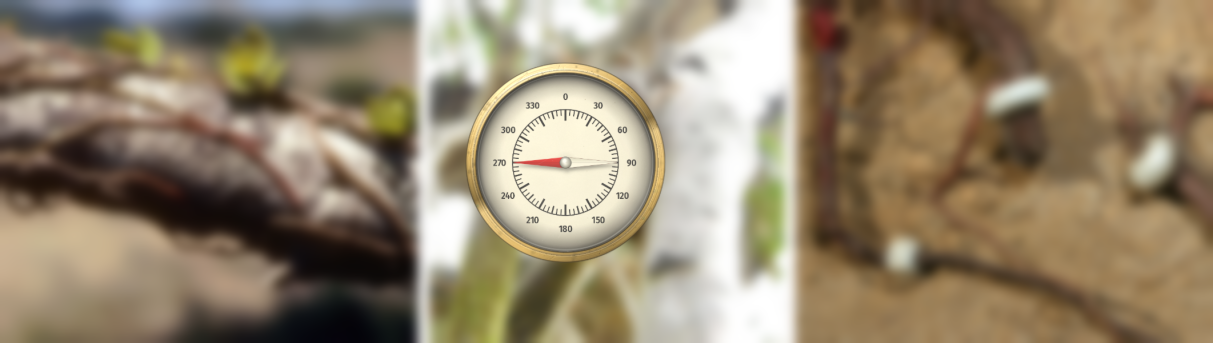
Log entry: 270 °
